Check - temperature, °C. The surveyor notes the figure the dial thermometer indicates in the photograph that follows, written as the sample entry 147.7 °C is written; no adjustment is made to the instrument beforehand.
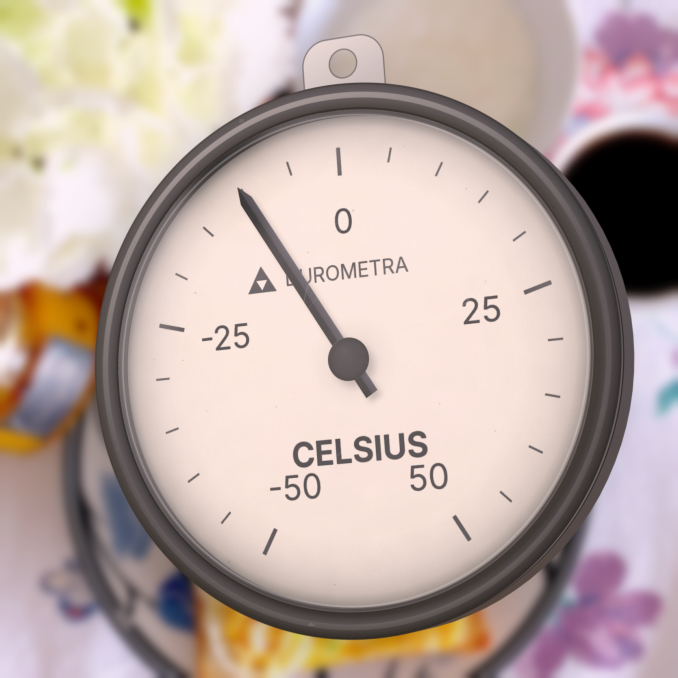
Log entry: -10 °C
